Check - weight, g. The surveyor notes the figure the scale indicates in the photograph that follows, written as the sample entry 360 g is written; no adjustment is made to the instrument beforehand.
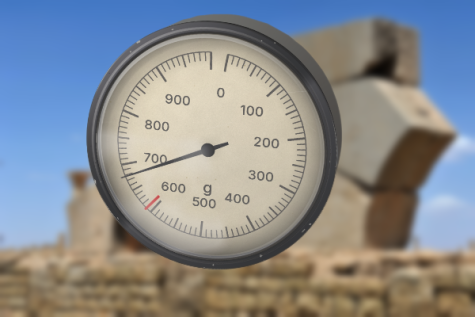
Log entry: 680 g
